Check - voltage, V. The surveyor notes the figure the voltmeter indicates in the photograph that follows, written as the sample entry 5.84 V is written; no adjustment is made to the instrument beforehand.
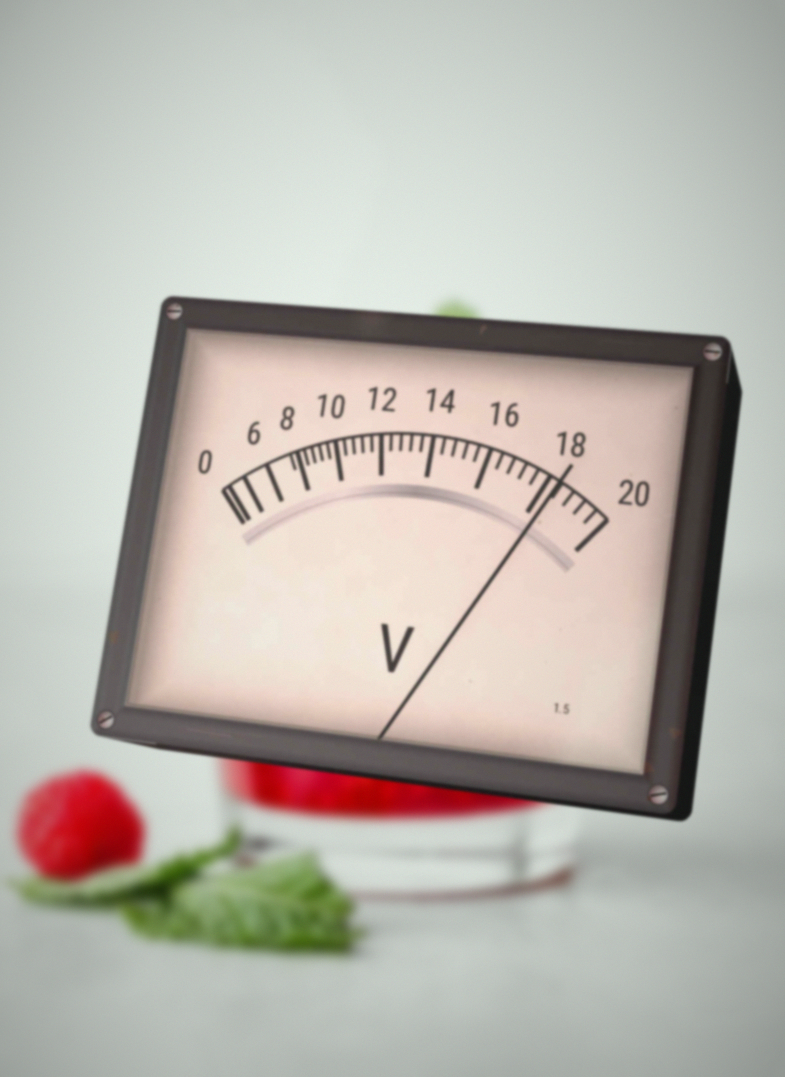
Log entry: 18.4 V
